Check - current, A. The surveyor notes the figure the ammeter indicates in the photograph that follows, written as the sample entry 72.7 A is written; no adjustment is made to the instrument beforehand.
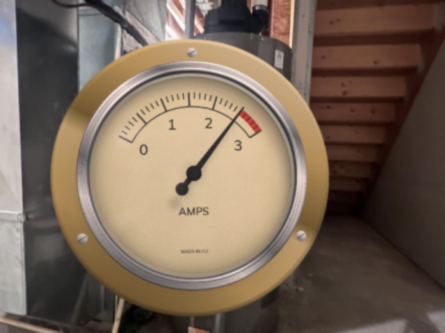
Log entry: 2.5 A
